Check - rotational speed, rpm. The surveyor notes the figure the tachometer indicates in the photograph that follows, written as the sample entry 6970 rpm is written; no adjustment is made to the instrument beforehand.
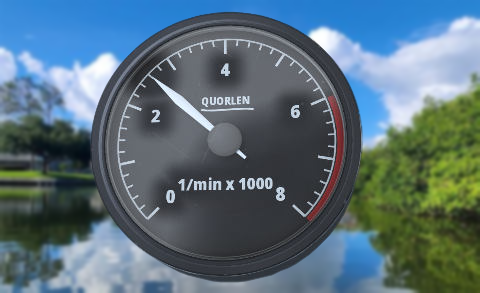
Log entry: 2600 rpm
